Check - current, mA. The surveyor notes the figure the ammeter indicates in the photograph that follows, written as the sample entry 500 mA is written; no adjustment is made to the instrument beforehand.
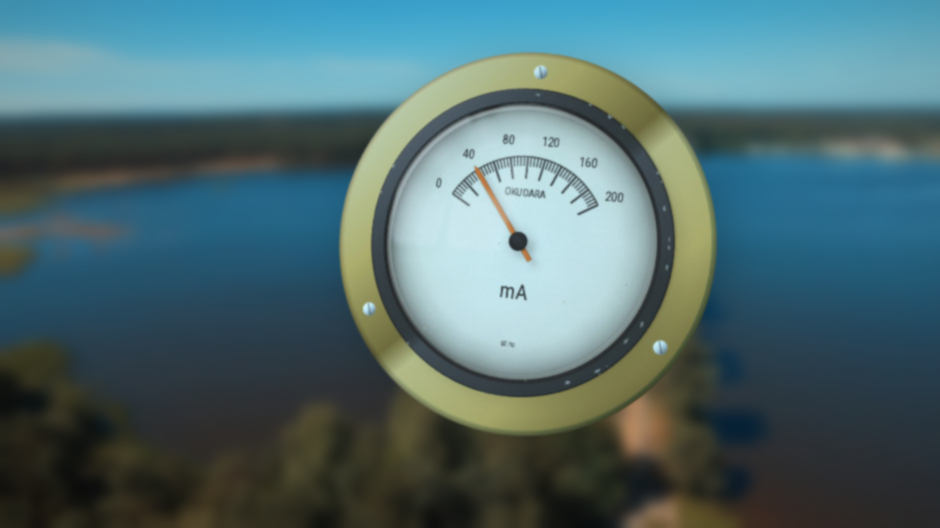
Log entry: 40 mA
